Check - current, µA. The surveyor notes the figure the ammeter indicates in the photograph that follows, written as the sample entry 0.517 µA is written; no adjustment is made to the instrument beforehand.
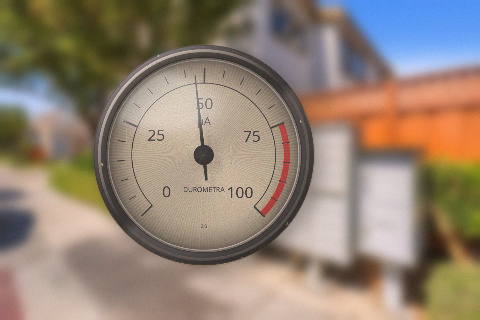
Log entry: 47.5 µA
